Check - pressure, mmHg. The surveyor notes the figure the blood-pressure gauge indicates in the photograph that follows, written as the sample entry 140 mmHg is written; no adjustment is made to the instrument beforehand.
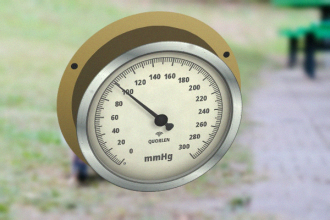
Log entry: 100 mmHg
